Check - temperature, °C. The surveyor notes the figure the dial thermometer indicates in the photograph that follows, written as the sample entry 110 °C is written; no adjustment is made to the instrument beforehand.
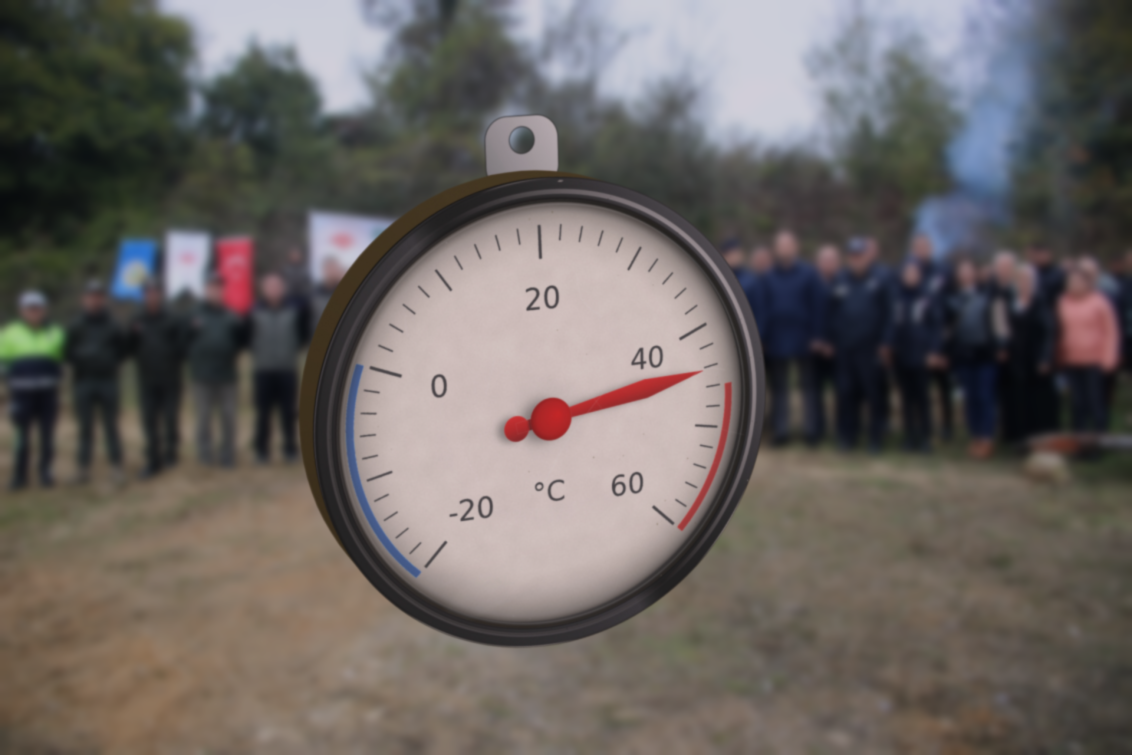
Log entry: 44 °C
